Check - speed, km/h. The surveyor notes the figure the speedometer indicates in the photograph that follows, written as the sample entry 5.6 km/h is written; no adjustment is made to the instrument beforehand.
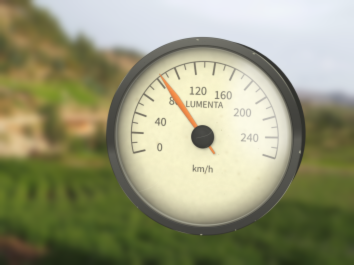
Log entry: 85 km/h
